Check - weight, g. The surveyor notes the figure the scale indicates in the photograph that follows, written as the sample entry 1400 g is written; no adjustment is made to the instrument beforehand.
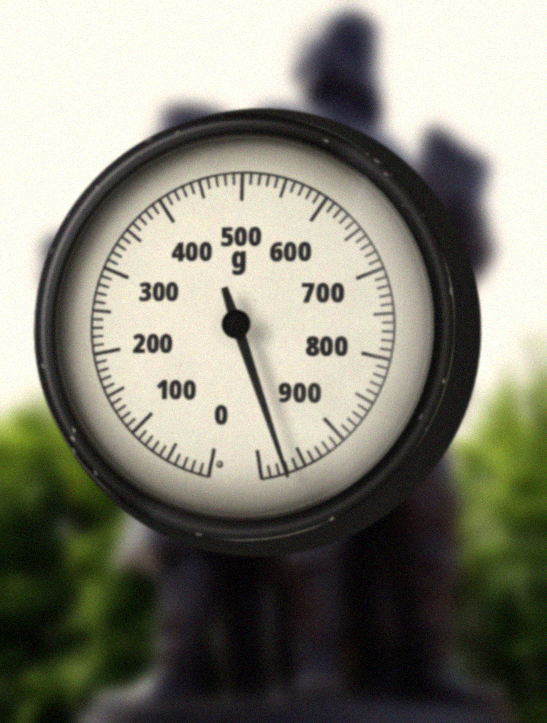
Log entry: 970 g
